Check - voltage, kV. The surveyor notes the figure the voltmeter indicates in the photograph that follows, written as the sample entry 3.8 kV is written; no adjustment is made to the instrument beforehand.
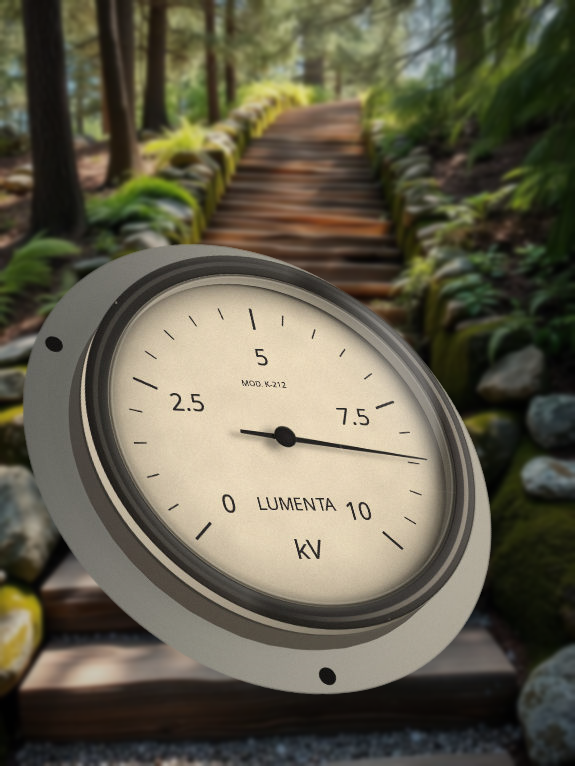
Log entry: 8.5 kV
